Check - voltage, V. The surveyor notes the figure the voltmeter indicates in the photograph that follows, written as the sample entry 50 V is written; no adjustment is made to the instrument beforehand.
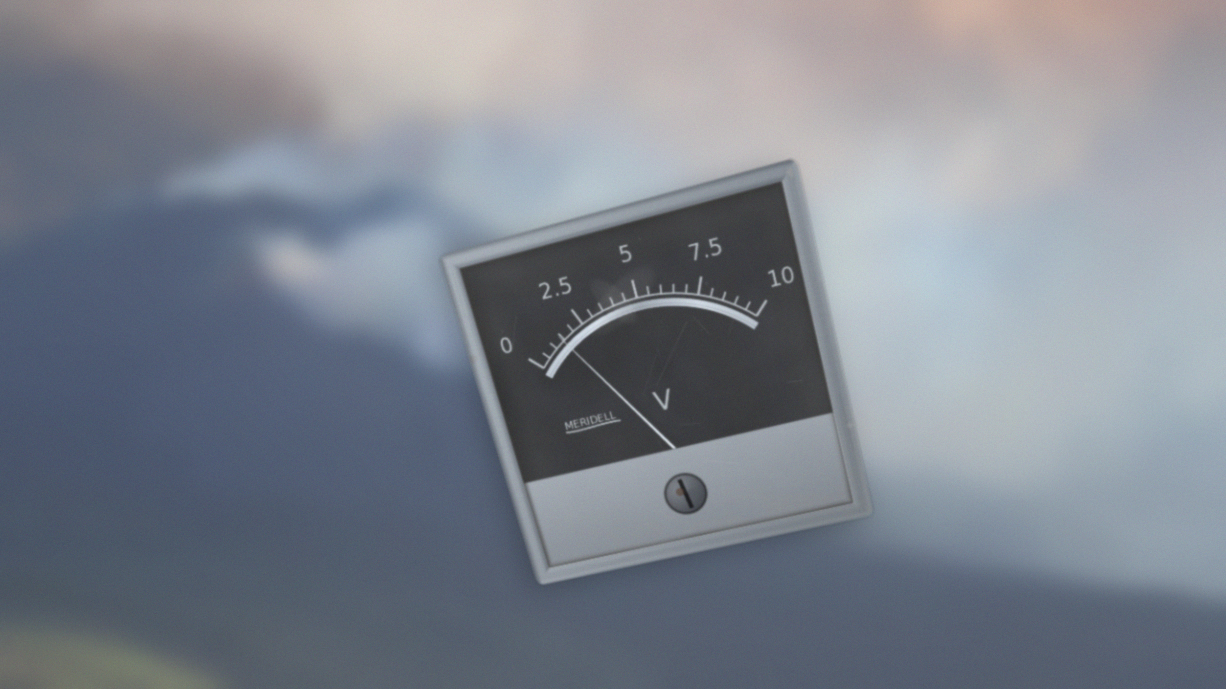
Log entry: 1.5 V
